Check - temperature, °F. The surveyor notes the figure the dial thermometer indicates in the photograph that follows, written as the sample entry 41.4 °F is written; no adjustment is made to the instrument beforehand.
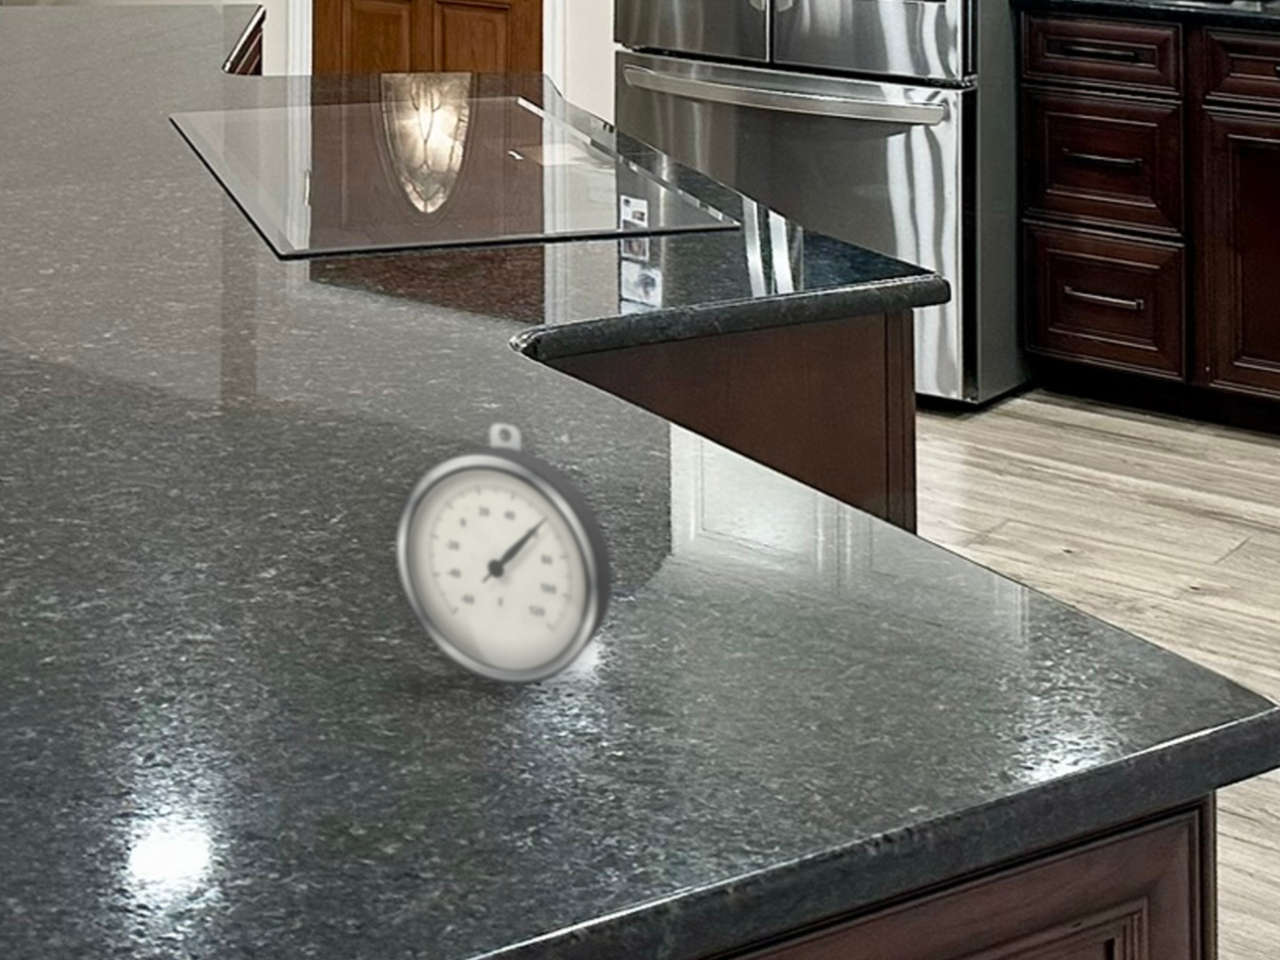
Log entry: 60 °F
